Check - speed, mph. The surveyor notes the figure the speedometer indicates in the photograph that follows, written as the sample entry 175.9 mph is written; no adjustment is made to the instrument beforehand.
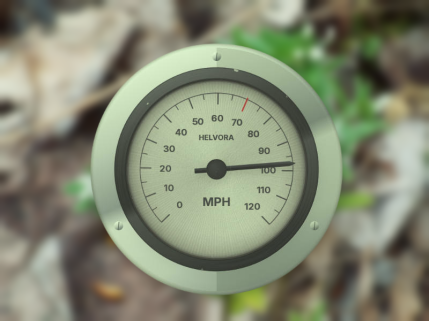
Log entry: 97.5 mph
